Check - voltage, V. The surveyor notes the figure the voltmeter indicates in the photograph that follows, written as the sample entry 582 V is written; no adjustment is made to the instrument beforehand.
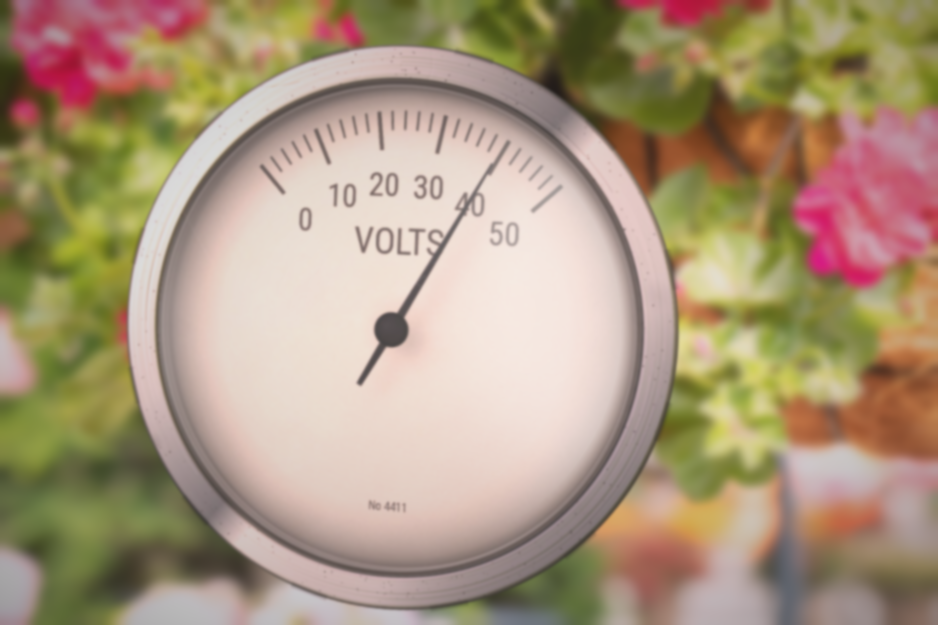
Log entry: 40 V
